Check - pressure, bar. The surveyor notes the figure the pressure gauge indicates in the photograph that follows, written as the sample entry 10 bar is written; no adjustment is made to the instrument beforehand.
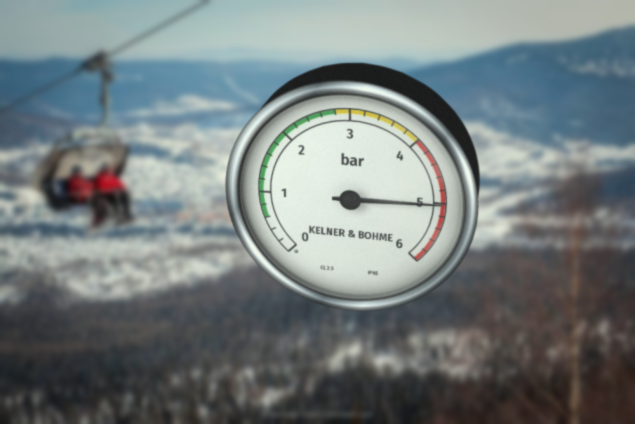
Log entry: 5 bar
